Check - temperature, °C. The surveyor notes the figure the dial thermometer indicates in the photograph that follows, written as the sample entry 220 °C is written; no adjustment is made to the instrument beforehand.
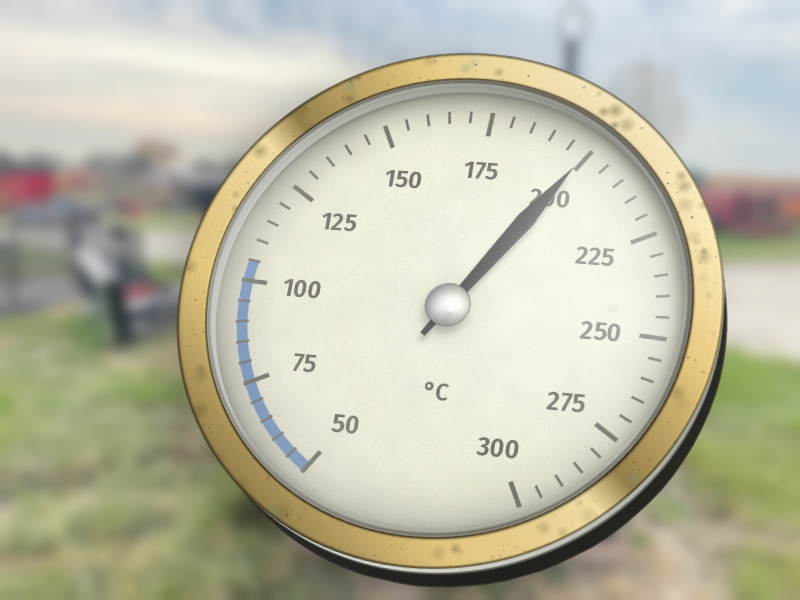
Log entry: 200 °C
